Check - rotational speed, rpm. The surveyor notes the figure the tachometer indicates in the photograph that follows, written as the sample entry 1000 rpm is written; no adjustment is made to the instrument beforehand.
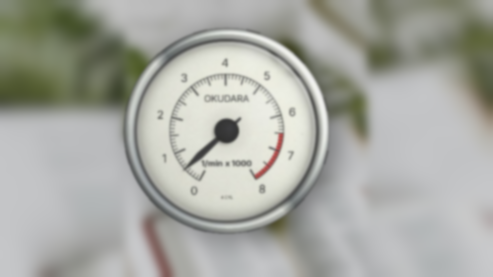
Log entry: 500 rpm
